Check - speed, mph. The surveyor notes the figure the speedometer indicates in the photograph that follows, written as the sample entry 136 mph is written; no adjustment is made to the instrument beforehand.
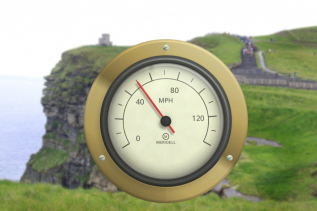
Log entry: 50 mph
